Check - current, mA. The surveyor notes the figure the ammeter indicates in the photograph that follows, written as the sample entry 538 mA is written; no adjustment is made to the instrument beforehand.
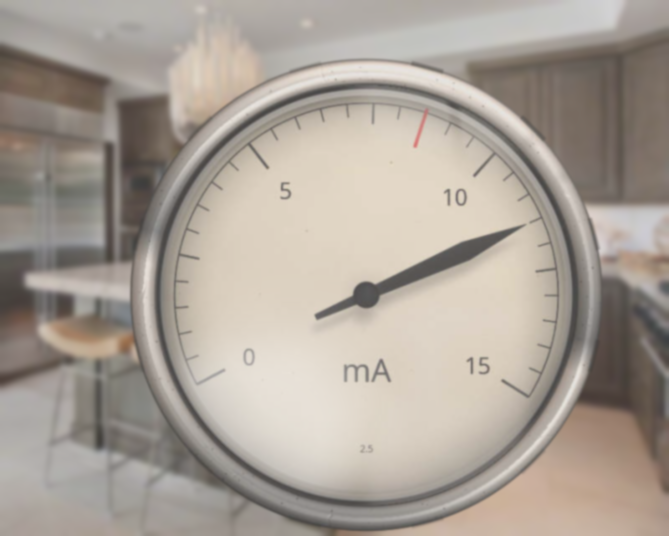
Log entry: 11.5 mA
